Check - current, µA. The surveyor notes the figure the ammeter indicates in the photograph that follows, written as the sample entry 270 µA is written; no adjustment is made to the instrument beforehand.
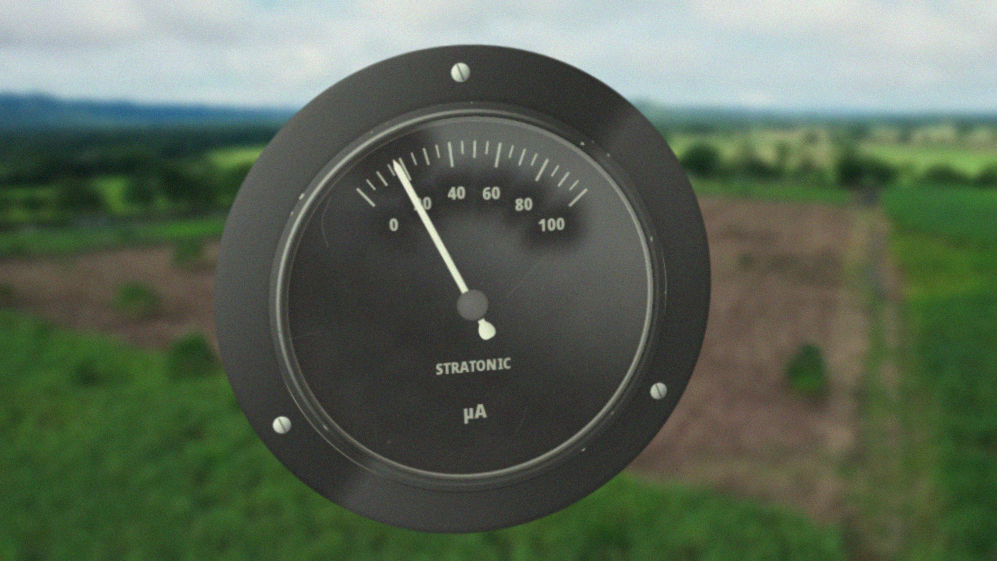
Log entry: 17.5 µA
